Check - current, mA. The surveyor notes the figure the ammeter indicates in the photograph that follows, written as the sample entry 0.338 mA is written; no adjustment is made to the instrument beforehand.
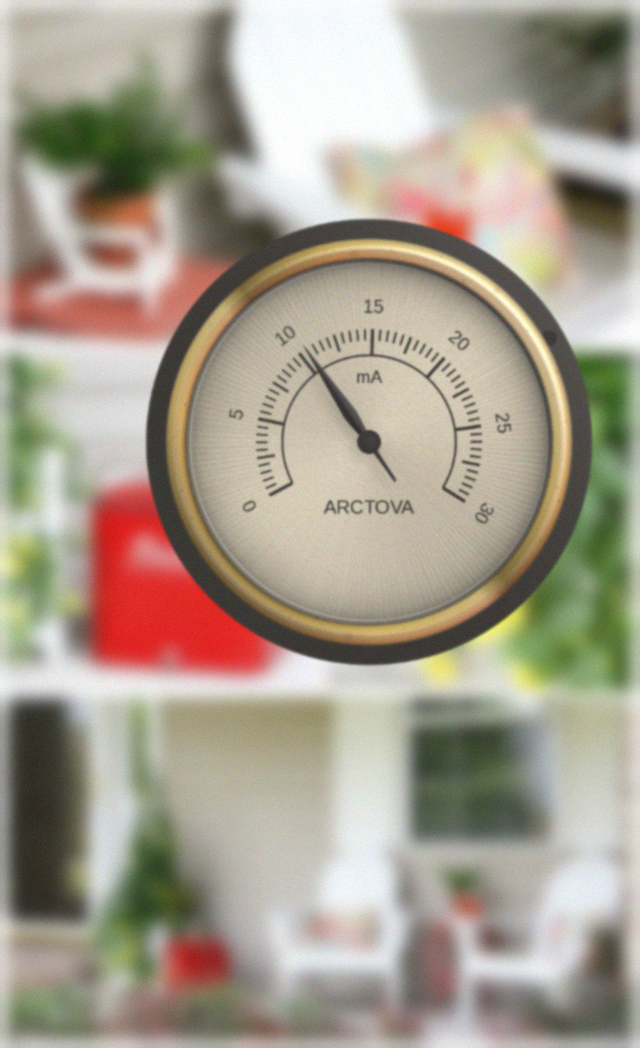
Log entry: 10.5 mA
